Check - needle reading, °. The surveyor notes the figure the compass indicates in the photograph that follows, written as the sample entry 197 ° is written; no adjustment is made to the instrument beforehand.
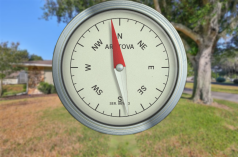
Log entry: 350 °
